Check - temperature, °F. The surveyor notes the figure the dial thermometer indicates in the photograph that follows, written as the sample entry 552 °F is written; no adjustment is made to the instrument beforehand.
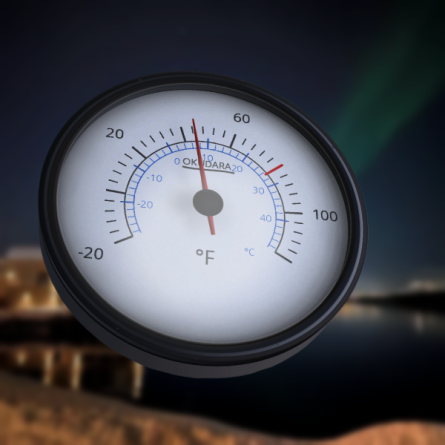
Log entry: 44 °F
